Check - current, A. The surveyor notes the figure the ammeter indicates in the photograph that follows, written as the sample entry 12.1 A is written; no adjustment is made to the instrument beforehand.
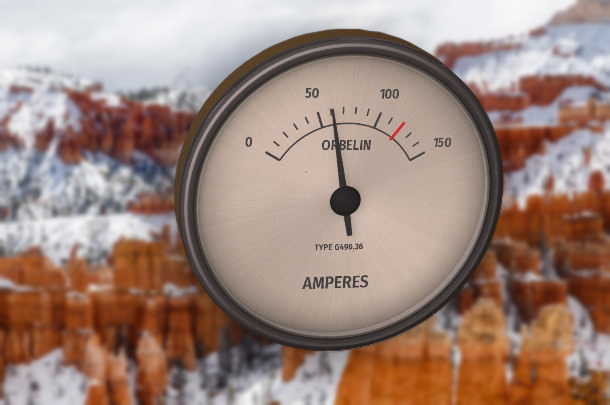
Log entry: 60 A
